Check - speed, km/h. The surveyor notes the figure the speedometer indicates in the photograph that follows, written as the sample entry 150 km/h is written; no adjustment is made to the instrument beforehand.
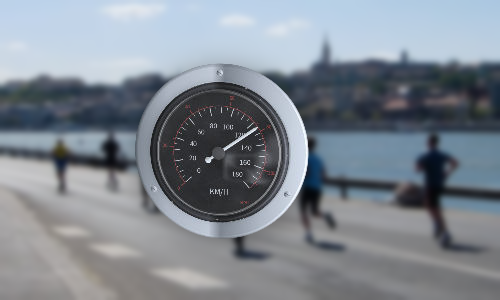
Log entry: 125 km/h
